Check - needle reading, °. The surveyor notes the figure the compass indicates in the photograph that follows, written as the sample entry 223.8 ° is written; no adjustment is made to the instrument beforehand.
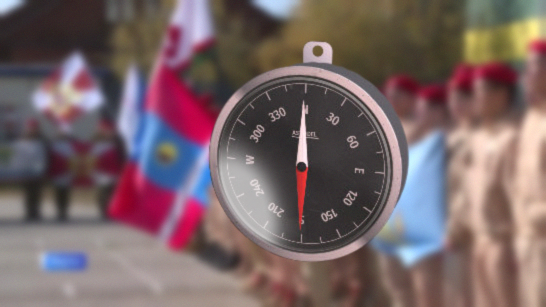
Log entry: 180 °
